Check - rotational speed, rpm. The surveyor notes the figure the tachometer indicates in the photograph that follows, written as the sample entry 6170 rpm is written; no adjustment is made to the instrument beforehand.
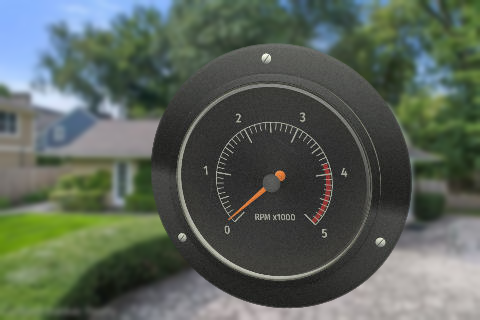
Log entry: 100 rpm
